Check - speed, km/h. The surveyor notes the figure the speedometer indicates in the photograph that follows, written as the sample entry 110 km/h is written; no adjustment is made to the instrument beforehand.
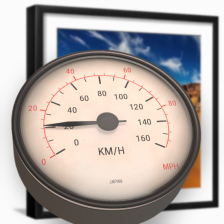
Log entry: 20 km/h
